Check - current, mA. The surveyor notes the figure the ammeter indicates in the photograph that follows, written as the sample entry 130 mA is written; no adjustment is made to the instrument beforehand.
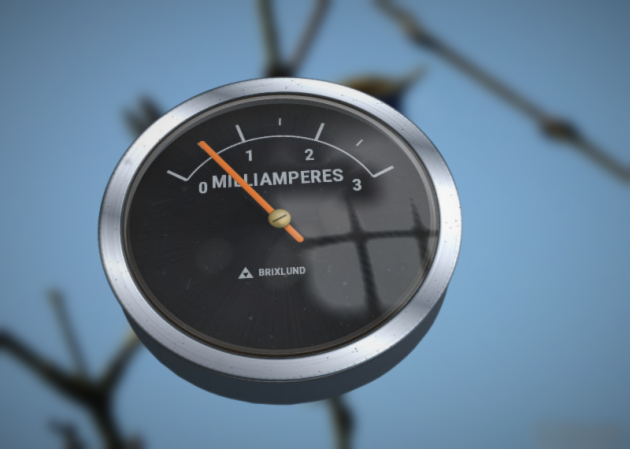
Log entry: 0.5 mA
